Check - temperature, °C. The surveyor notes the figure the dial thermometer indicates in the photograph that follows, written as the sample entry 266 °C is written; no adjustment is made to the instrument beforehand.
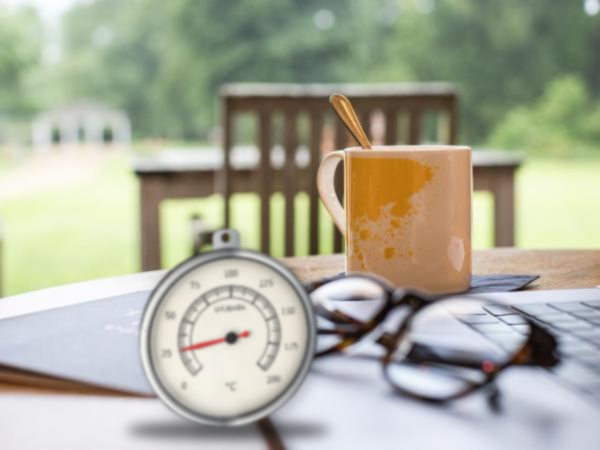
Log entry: 25 °C
